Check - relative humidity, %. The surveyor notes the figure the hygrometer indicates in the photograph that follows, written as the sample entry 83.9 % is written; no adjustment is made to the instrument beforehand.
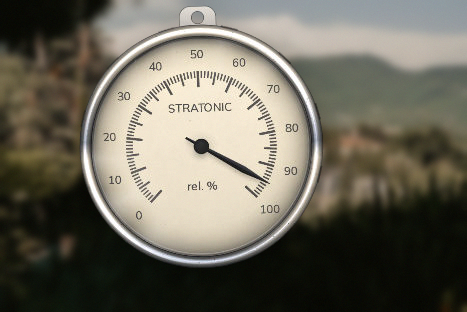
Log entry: 95 %
